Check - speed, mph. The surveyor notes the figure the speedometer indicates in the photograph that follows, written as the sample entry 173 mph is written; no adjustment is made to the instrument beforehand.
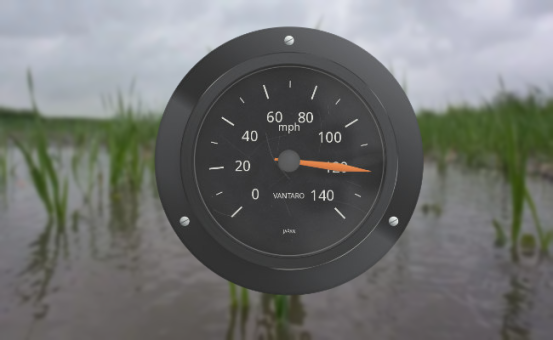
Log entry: 120 mph
